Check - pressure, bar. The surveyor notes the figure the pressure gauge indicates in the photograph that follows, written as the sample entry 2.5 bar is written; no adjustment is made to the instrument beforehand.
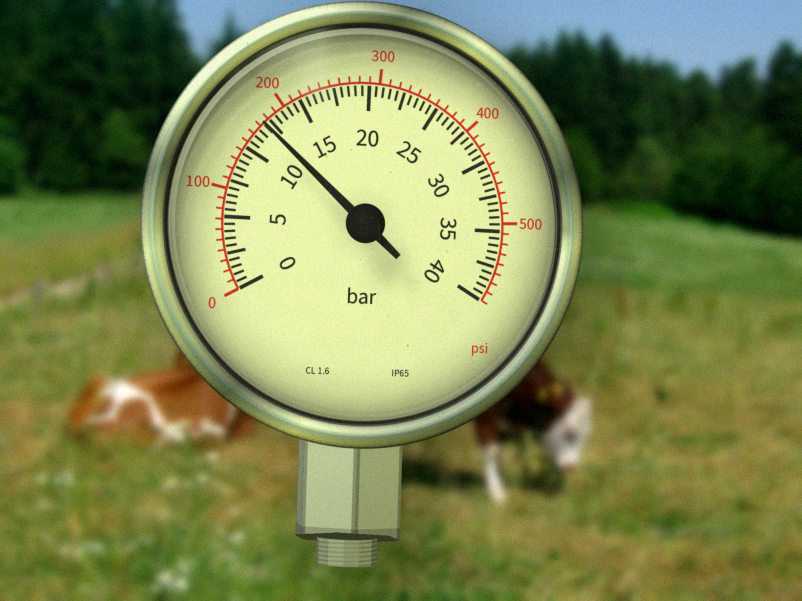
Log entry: 12 bar
